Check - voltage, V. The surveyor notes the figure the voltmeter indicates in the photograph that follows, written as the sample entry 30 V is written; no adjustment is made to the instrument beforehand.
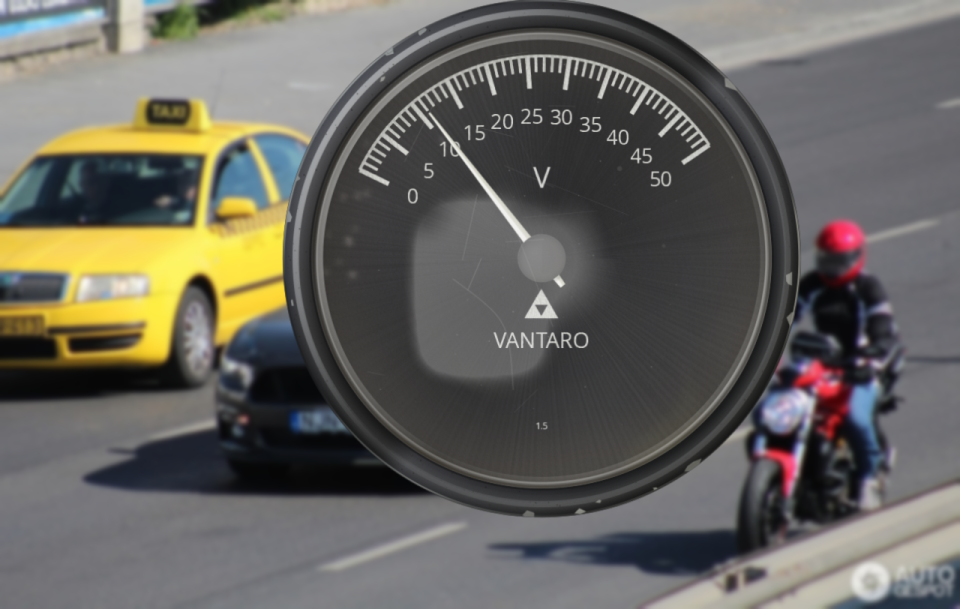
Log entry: 11 V
